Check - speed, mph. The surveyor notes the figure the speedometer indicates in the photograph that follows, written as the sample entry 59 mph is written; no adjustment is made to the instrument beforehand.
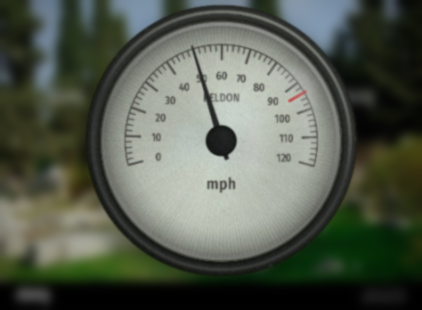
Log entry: 50 mph
